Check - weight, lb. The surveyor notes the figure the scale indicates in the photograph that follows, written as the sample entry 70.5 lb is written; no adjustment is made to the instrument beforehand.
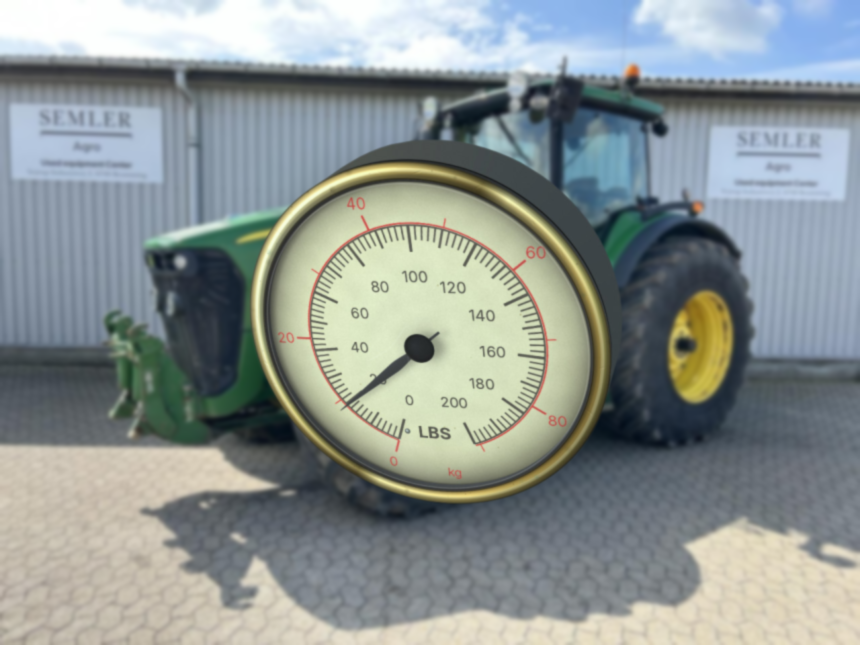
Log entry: 20 lb
